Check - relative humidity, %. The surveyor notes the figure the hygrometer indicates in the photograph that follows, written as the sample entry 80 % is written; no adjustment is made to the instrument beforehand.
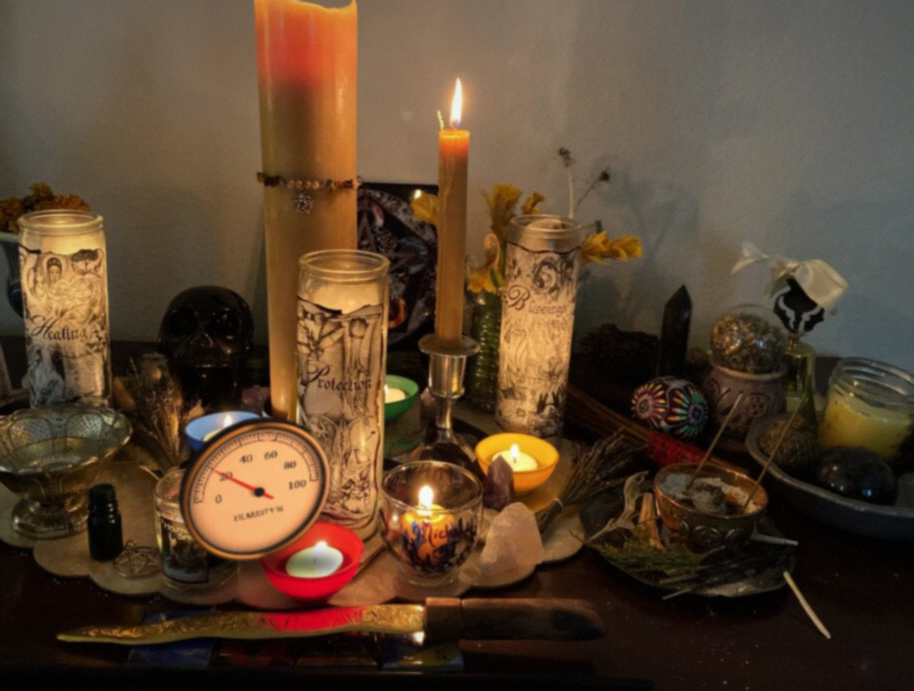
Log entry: 20 %
